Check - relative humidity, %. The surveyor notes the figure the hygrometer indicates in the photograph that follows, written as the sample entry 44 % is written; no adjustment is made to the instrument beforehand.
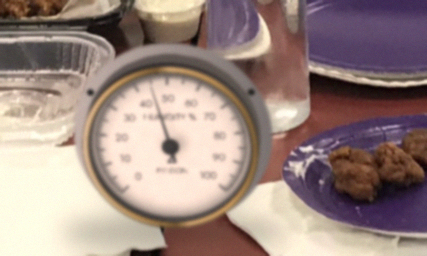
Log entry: 45 %
